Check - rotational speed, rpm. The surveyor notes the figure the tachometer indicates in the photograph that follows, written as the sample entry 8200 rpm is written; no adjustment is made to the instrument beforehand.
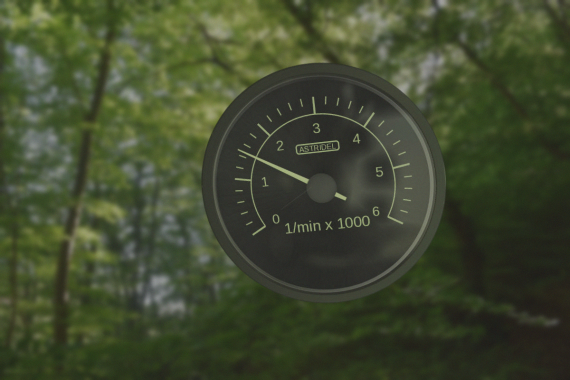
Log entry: 1500 rpm
